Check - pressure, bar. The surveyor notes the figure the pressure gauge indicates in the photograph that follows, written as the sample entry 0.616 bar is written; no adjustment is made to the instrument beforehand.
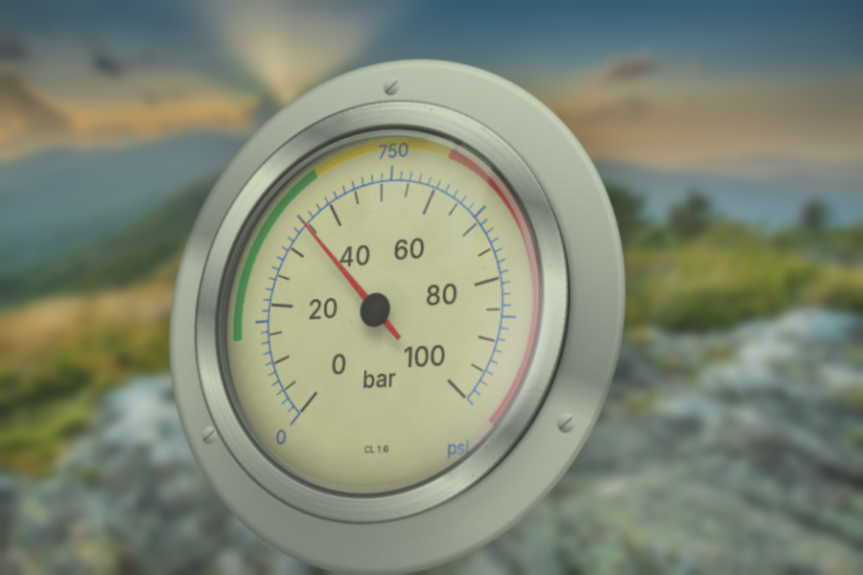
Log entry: 35 bar
